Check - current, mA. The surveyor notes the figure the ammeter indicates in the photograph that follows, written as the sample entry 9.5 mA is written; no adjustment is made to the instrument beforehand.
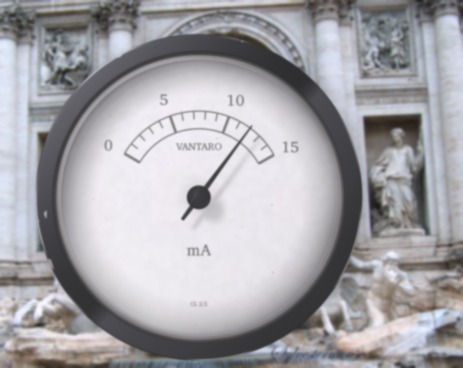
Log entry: 12 mA
